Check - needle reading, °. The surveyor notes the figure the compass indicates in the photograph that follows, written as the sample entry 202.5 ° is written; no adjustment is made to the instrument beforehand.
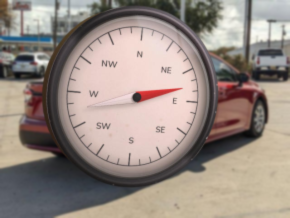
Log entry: 75 °
